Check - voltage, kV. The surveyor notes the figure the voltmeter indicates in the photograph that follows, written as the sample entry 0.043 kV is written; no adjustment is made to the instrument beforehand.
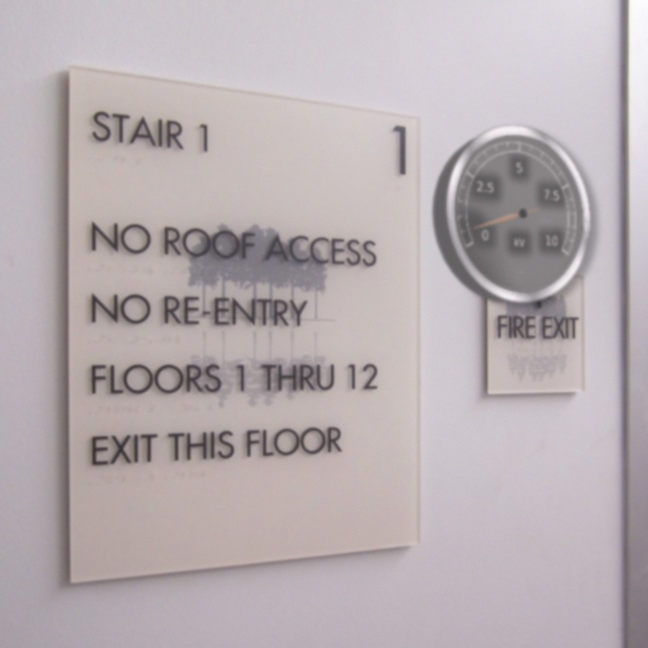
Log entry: 0.5 kV
